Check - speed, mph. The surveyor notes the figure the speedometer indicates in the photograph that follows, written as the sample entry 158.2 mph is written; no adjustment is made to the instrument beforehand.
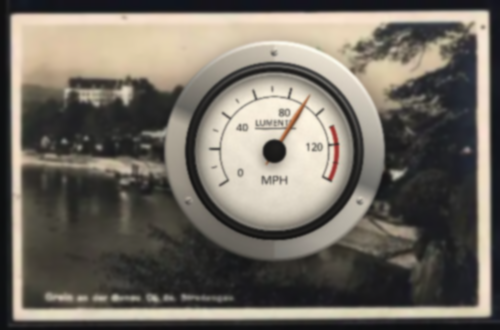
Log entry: 90 mph
